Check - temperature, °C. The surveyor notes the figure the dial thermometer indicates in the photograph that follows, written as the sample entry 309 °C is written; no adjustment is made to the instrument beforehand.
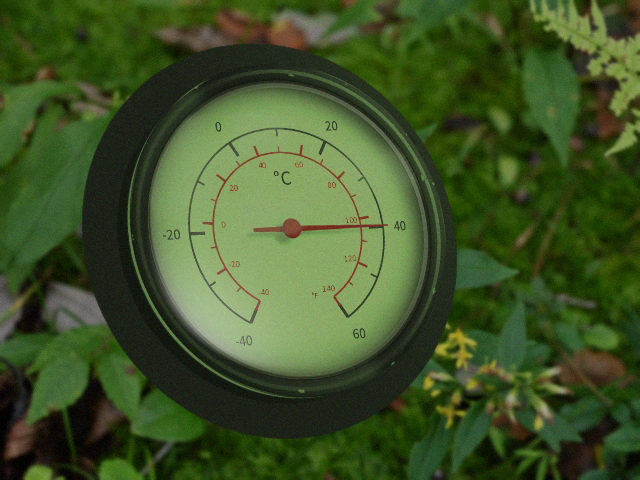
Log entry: 40 °C
